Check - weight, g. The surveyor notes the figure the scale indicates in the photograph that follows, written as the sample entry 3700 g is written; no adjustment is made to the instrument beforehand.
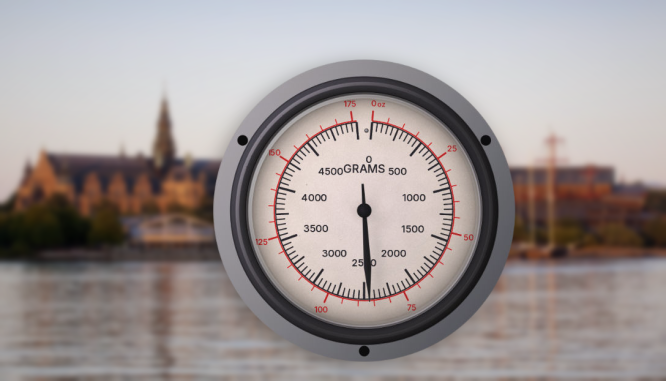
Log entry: 2450 g
